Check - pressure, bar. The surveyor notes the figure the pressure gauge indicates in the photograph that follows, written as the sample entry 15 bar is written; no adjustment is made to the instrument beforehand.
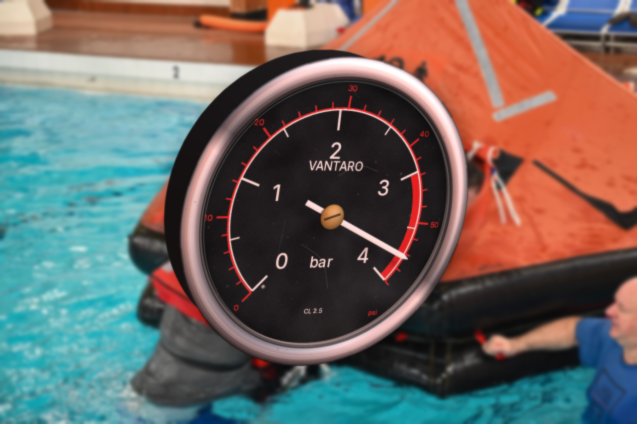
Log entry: 3.75 bar
